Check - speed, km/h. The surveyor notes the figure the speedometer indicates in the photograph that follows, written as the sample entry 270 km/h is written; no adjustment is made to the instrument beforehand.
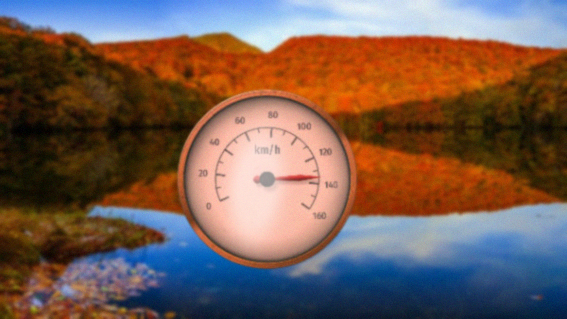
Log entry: 135 km/h
